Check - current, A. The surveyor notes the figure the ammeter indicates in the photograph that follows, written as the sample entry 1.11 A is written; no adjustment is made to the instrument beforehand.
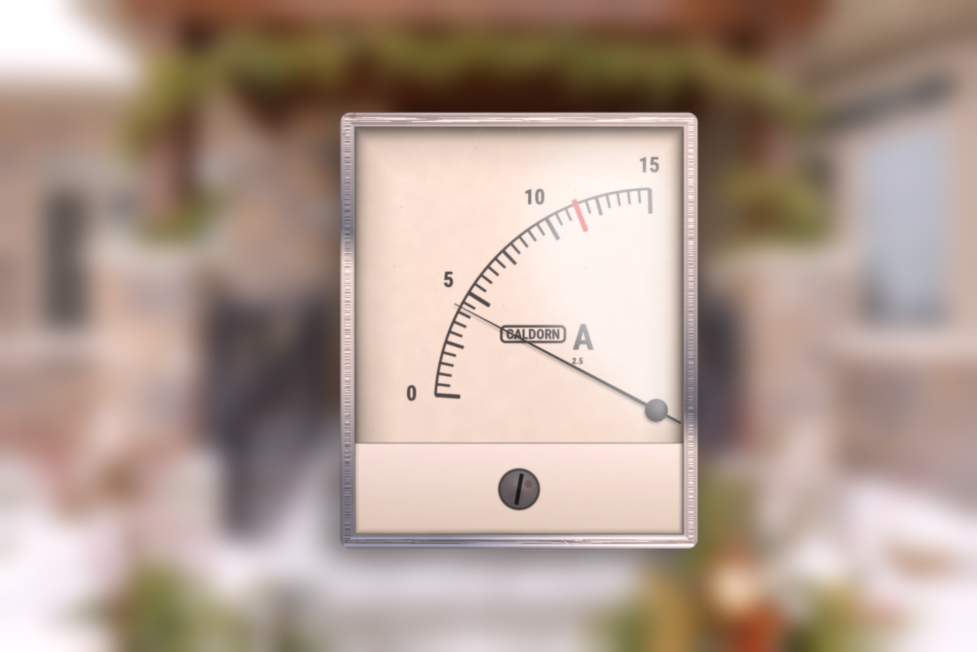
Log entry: 4.25 A
